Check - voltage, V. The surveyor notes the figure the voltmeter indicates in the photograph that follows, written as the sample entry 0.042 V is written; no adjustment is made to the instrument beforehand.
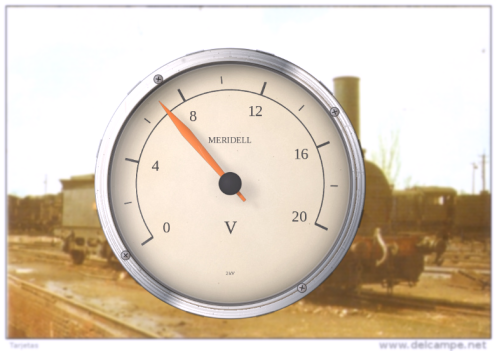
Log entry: 7 V
